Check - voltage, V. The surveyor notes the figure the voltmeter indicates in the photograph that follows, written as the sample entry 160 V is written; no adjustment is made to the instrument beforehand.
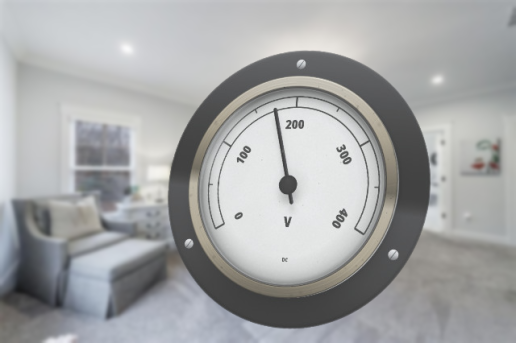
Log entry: 175 V
